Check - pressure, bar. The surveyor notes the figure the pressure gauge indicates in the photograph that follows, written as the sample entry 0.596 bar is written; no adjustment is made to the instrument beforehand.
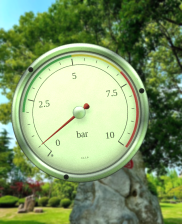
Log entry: 0.5 bar
